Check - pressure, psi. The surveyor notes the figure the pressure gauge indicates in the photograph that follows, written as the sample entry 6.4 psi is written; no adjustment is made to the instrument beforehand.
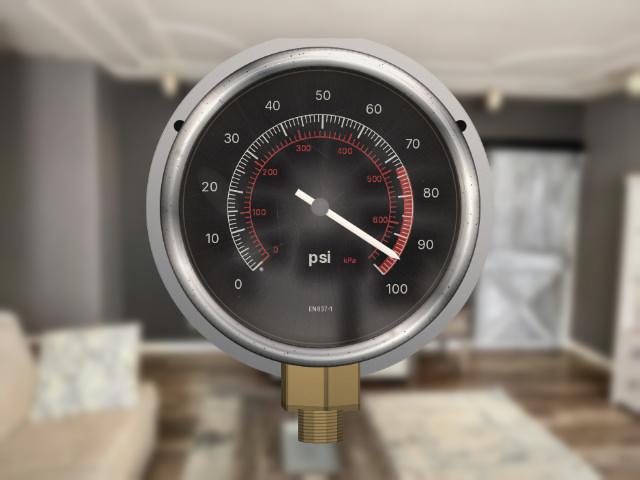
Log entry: 95 psi
